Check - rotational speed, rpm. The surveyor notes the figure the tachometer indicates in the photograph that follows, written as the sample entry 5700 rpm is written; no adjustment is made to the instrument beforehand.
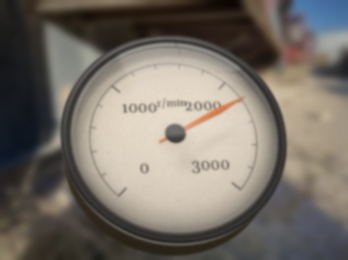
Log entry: 2200 rpm
